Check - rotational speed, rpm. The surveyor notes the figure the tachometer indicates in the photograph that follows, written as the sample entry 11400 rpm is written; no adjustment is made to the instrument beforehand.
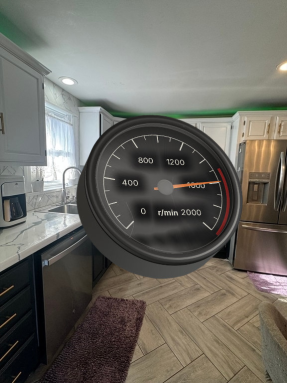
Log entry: 1600 rpm
